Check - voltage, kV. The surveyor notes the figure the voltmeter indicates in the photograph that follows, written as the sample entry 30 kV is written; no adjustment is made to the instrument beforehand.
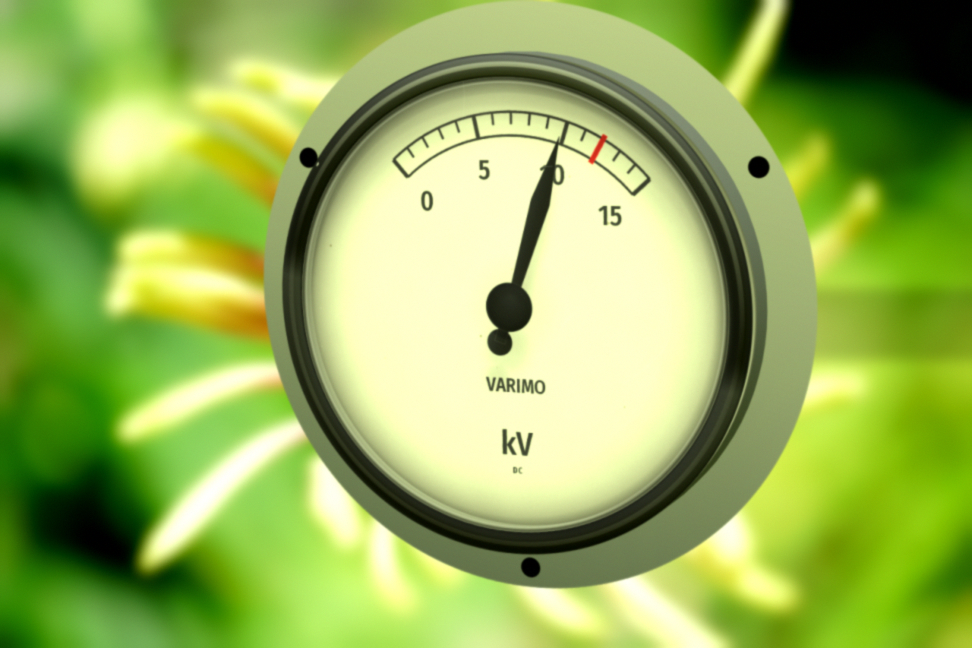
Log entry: 10 kV
